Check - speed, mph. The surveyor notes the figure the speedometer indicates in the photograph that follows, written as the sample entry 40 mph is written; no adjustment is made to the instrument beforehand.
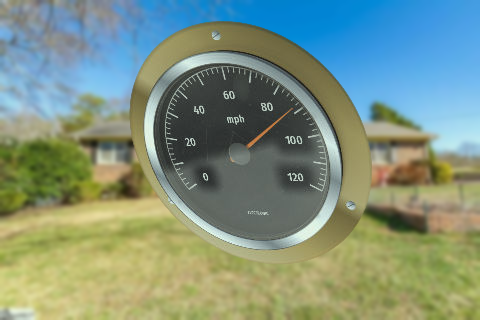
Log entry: 88 mph
